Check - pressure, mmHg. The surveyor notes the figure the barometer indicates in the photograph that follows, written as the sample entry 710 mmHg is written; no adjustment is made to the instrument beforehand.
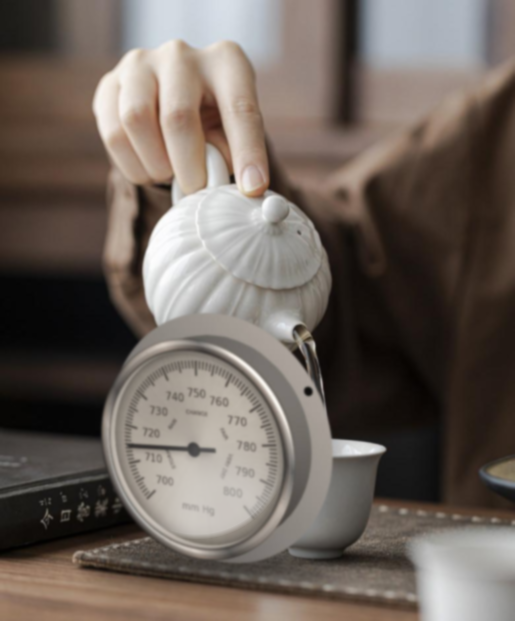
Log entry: 715 mmHg
